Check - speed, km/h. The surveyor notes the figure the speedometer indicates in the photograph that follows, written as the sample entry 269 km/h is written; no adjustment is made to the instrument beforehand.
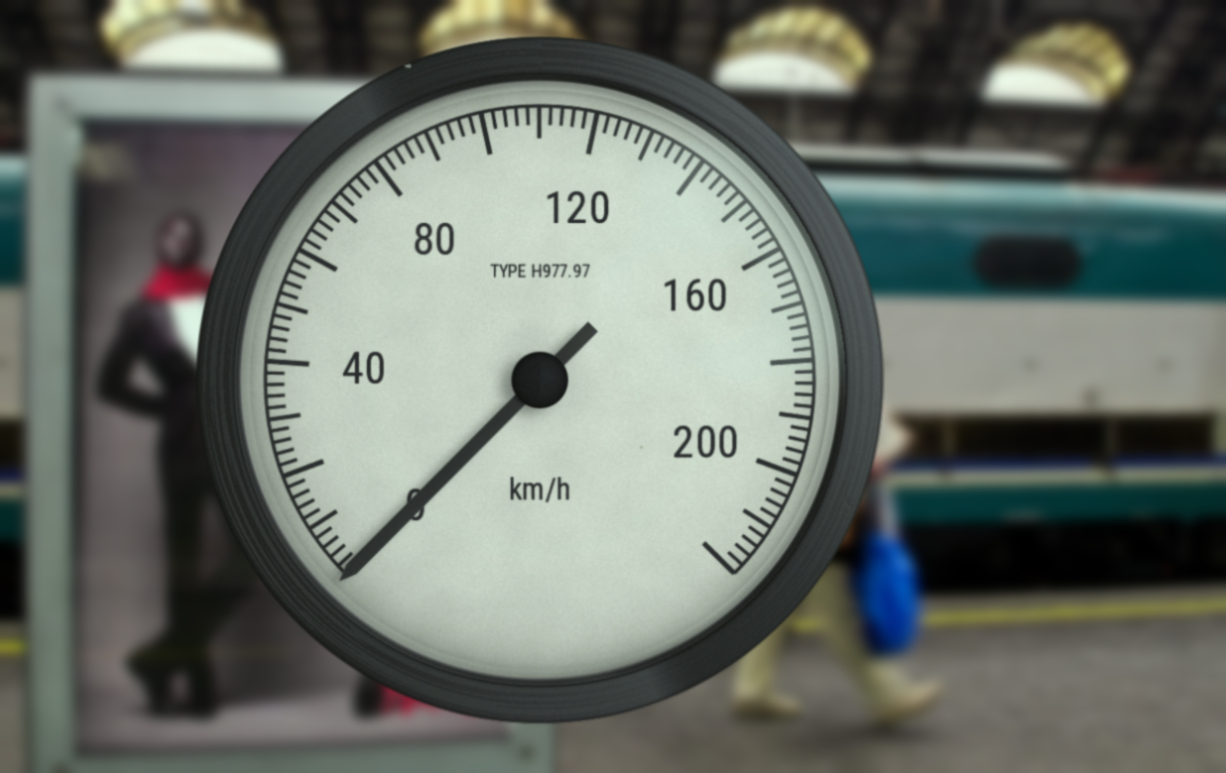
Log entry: 0 km/h
